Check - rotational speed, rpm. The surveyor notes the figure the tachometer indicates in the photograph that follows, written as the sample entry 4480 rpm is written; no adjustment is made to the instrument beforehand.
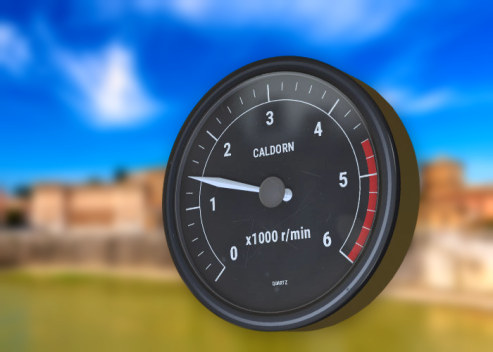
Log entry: 1400 rpm
